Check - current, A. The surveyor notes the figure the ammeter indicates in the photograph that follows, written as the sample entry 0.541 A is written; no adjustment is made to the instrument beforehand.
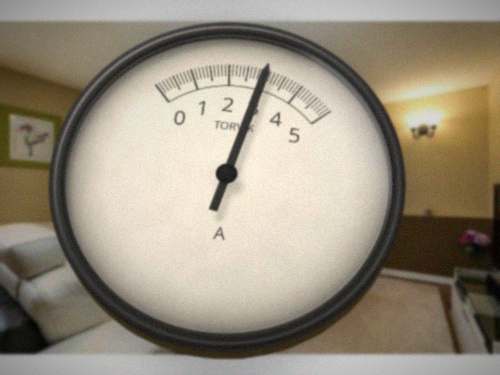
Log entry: 3 A
